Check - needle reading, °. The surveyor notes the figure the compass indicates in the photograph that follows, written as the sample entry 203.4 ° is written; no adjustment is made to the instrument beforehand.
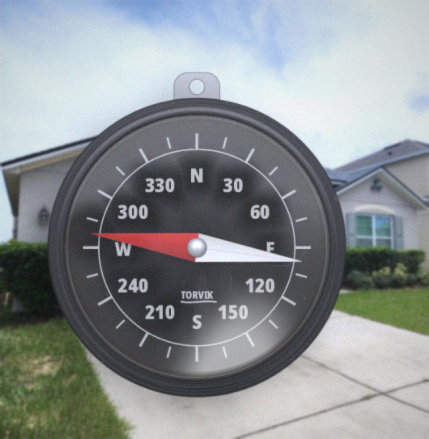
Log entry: 277.5 °
